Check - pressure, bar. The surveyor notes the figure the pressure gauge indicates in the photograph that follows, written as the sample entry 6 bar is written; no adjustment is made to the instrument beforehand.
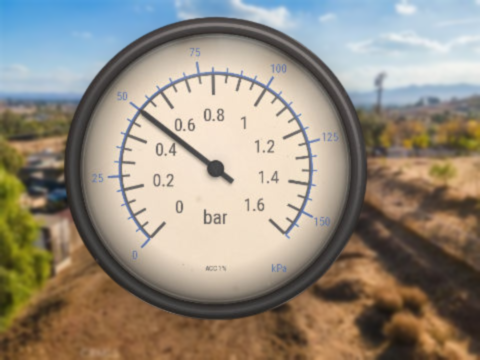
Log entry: 0.5 bar
